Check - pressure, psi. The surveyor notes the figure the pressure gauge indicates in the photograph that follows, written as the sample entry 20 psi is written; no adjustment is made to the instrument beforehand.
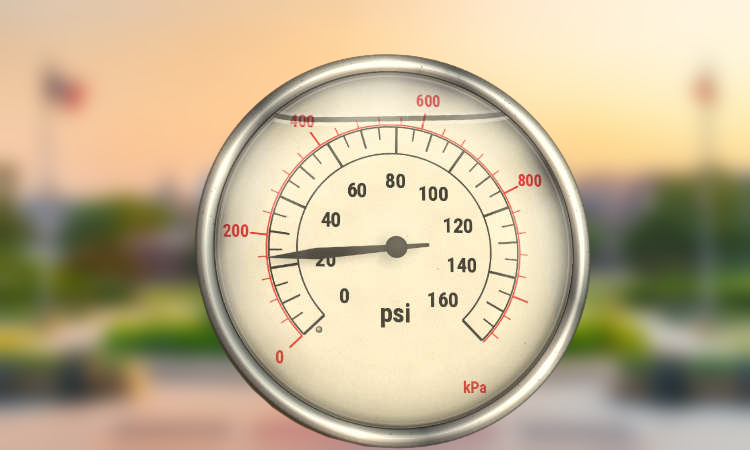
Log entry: 22.5 psi
